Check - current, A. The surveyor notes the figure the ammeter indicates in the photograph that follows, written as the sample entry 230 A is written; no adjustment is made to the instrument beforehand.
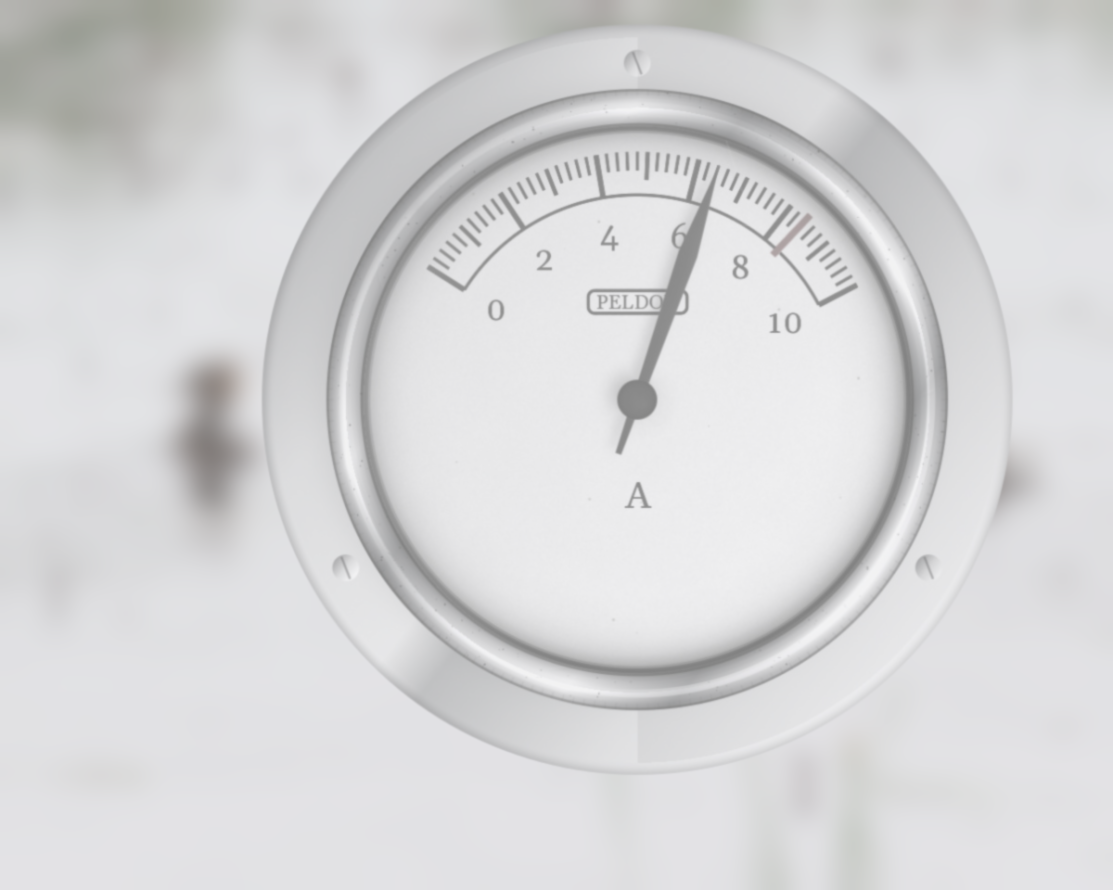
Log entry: 6.4 A
